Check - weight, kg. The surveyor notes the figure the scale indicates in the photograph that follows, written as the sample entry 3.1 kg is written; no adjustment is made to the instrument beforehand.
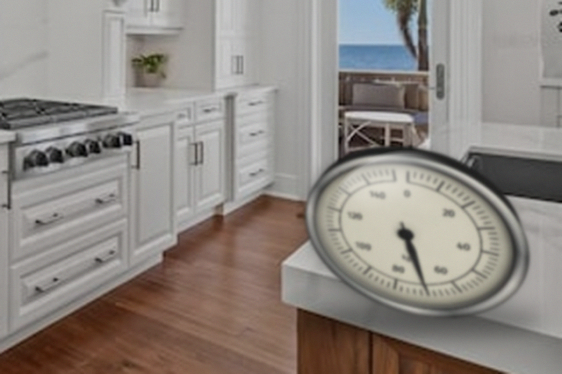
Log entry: 70 kg
